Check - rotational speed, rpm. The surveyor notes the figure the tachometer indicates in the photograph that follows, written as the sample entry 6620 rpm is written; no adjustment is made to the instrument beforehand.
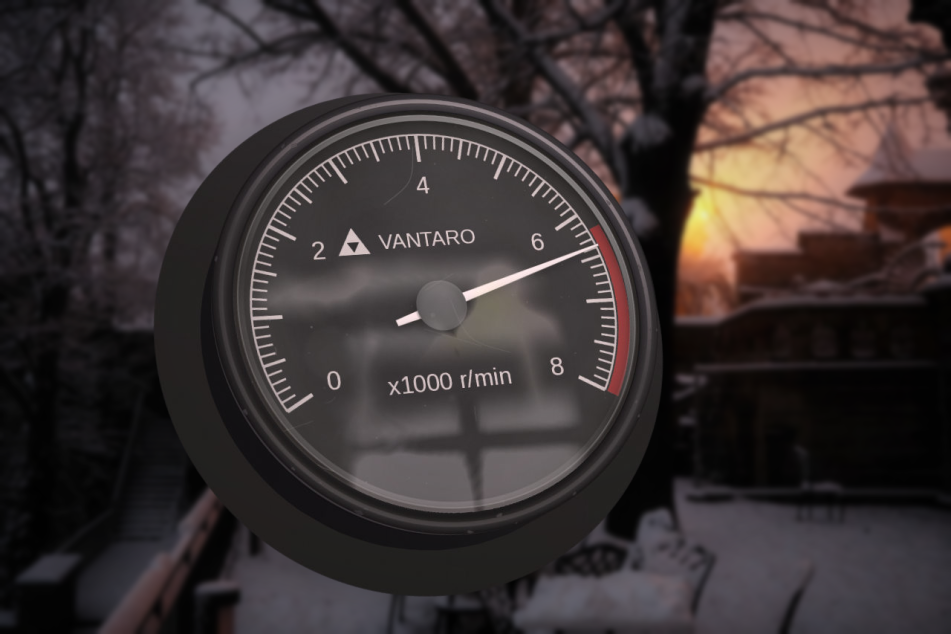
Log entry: 6400 rpm
